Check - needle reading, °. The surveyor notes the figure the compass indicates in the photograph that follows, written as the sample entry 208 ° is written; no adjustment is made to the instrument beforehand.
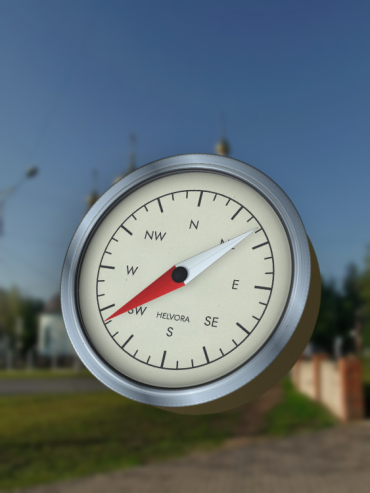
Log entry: 230 °
